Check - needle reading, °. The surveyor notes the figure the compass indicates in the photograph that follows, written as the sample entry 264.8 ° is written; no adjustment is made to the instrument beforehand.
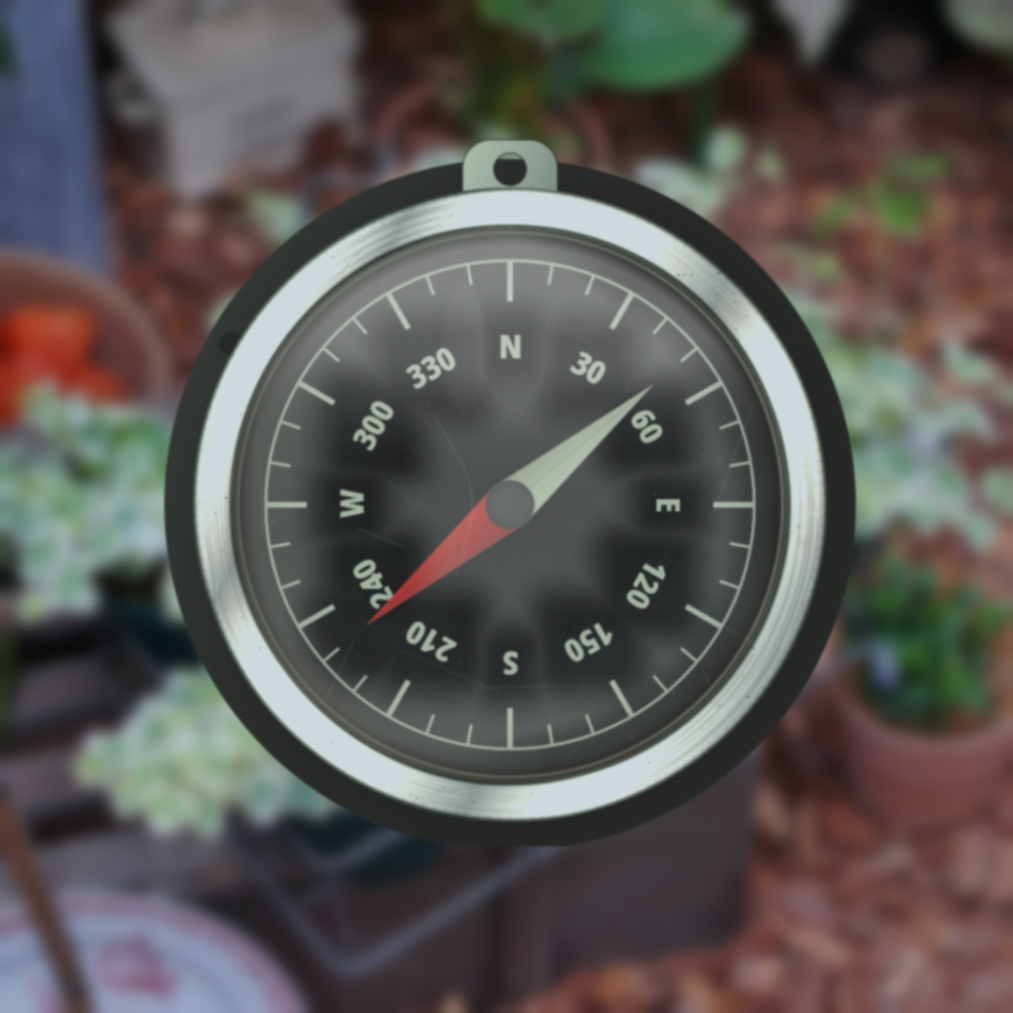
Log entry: 230 °
